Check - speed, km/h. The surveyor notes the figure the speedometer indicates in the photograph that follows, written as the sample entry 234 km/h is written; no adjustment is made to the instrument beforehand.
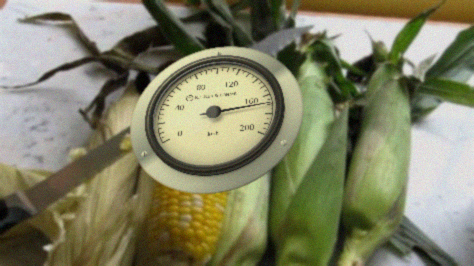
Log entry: 170 km/h
